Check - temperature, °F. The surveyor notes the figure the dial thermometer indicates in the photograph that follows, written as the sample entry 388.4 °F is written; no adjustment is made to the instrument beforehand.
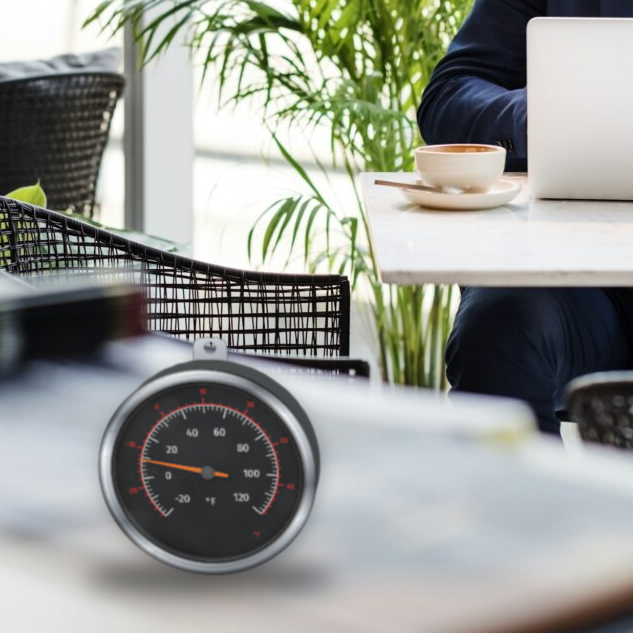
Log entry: 10 °F
